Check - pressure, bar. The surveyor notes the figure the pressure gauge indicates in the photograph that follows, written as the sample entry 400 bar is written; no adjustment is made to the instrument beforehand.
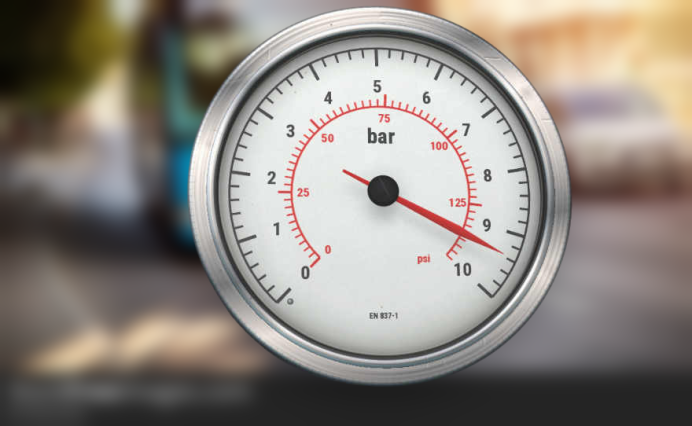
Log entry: 9.4 bar
